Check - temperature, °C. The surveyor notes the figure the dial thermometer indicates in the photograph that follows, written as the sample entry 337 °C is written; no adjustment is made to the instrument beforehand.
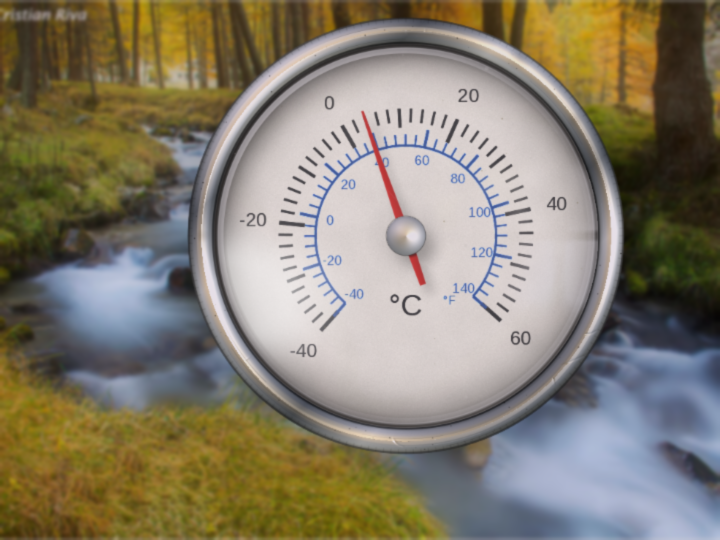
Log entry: 4 °C
